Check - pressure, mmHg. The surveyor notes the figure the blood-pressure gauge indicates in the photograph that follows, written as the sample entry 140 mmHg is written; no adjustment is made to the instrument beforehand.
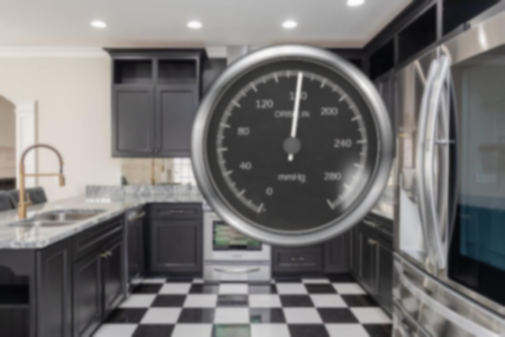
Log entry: 160 mmHg
